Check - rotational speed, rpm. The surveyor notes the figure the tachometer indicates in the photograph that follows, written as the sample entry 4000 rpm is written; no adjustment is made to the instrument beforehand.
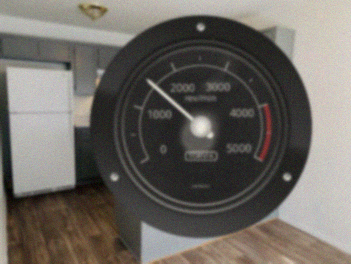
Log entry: 1500 rpm
